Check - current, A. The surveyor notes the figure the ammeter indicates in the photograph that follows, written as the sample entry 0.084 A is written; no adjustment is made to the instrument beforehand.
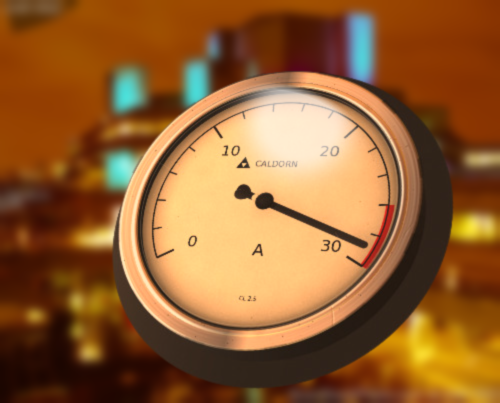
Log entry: 29 A
